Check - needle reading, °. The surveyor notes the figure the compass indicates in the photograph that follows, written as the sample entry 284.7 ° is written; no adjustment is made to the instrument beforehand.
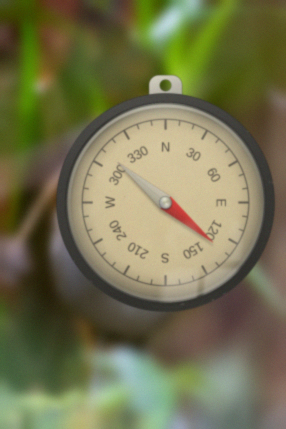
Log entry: 130 °
